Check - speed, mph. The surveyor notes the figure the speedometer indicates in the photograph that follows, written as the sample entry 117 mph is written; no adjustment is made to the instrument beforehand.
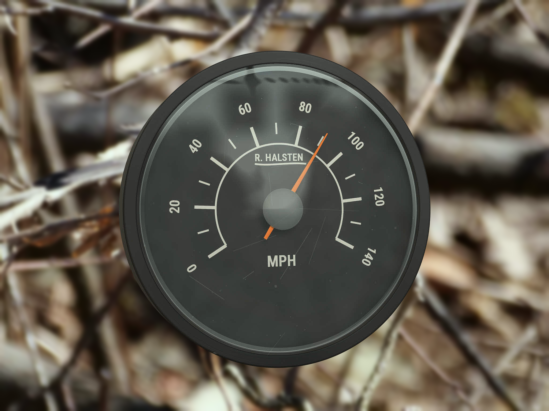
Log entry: 90 mph
